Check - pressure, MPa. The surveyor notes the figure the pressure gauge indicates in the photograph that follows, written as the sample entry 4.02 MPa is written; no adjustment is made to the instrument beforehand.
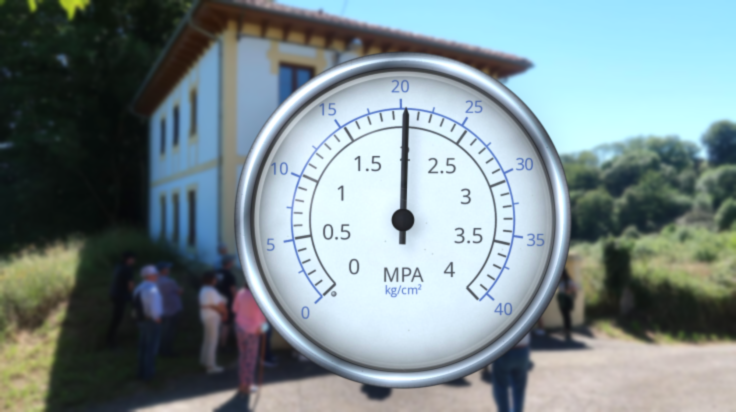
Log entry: 2 MPa
